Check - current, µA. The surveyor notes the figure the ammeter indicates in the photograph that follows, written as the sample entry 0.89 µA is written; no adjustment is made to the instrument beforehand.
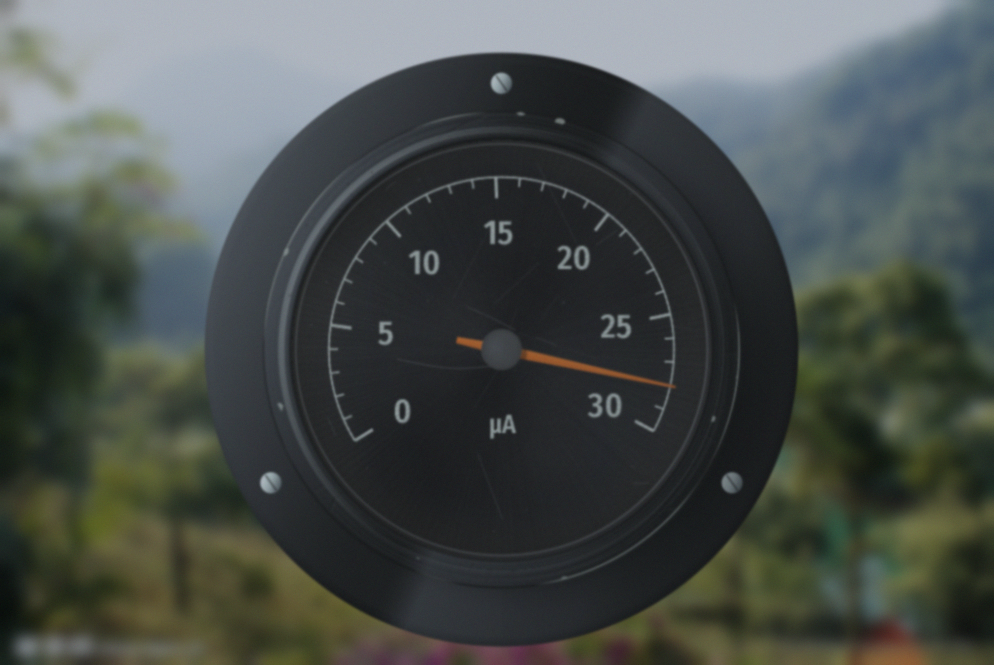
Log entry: 28 µA
